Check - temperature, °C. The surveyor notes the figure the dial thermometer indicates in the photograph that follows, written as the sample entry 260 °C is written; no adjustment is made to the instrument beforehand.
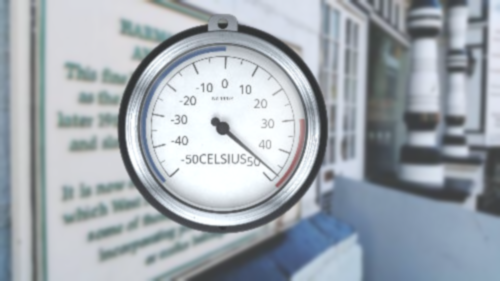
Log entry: 47.5 °C
